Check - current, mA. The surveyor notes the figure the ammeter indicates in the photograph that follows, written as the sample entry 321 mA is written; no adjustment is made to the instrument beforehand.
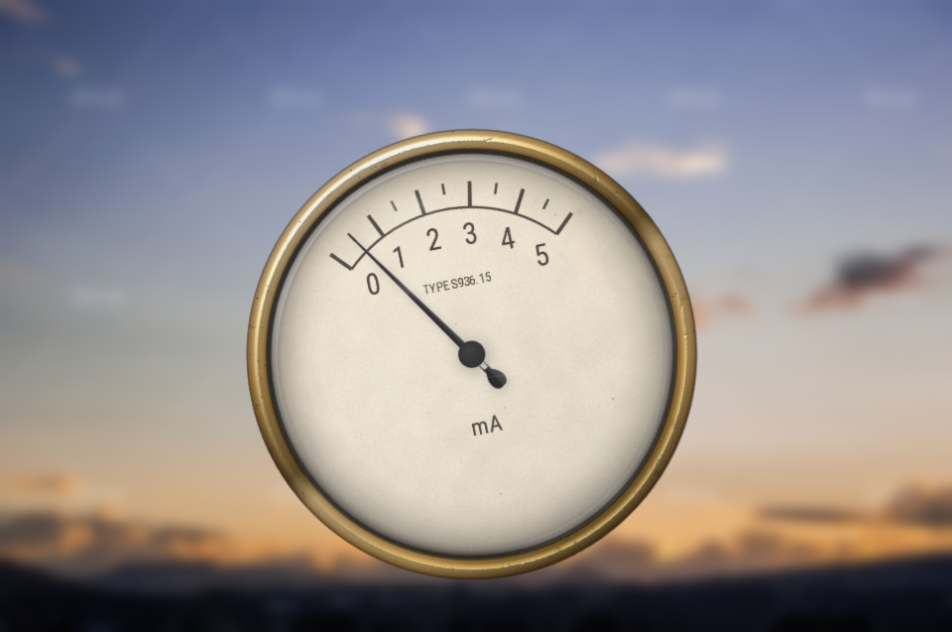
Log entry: 0.5 mA
